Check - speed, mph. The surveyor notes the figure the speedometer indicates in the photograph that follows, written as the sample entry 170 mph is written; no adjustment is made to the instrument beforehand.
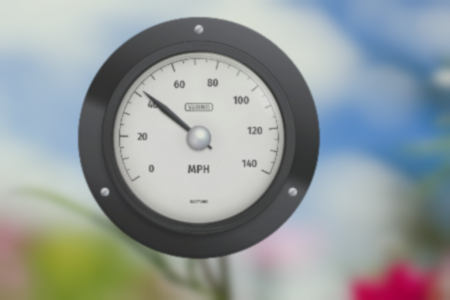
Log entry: 42.5 mph
